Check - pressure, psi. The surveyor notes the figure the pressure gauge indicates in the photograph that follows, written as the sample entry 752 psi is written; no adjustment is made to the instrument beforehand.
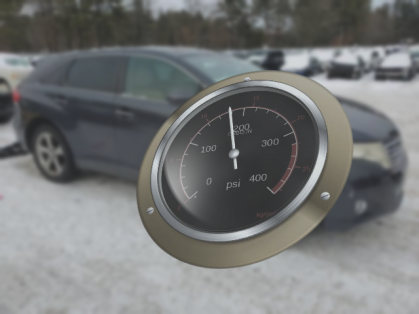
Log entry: 180 psi
